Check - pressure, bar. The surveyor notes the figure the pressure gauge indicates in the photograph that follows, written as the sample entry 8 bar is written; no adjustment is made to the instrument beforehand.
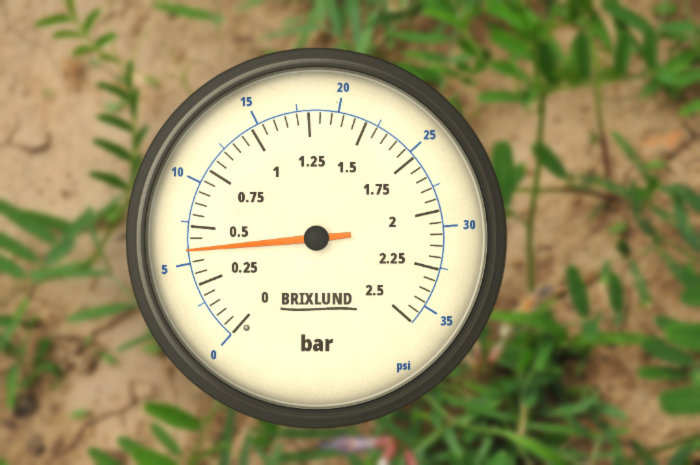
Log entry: 0.4 bar
